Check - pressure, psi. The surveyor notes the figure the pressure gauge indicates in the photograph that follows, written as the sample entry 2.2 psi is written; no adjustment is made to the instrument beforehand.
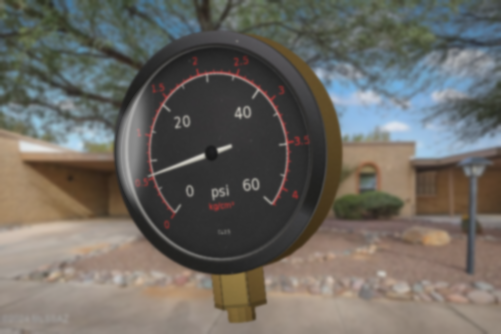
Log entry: 7.5 psi
